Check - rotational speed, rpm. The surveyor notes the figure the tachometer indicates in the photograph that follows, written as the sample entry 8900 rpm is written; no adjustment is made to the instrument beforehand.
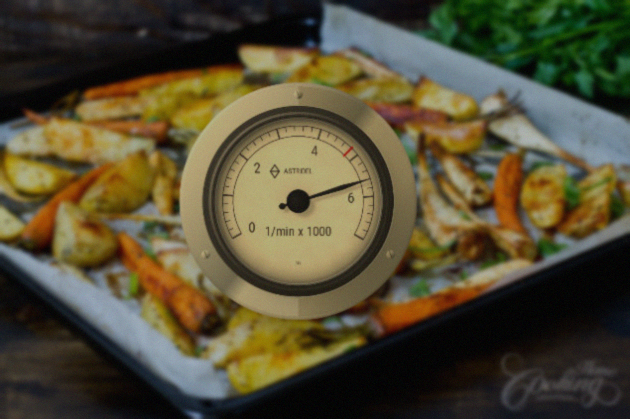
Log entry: 5600 rpm
